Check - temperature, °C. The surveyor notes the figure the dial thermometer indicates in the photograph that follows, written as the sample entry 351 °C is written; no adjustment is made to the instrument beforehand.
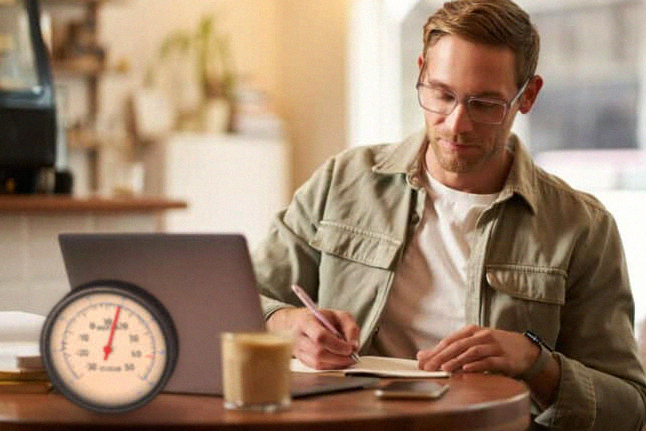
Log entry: 15 °C
